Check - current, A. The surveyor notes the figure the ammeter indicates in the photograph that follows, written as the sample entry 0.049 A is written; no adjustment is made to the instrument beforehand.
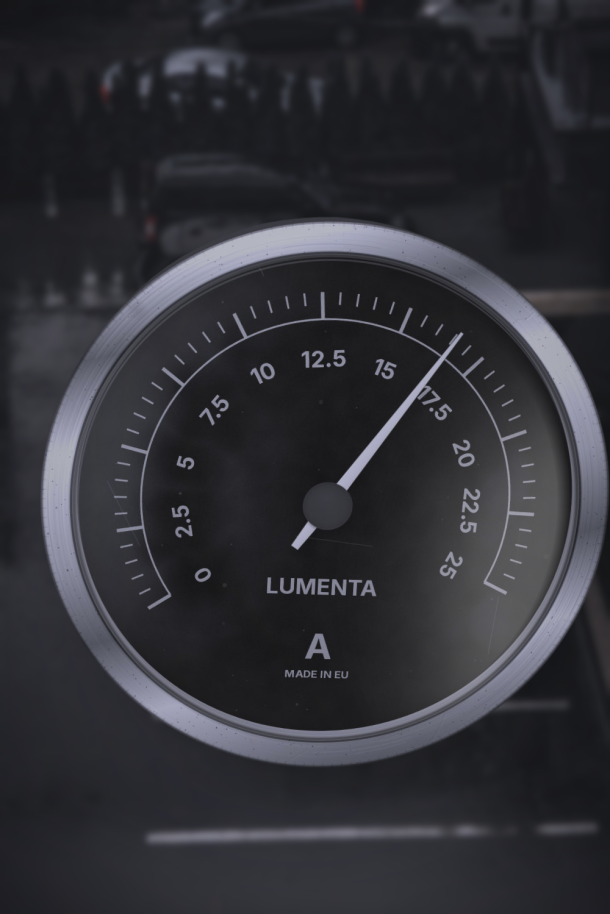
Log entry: 16.5 A
